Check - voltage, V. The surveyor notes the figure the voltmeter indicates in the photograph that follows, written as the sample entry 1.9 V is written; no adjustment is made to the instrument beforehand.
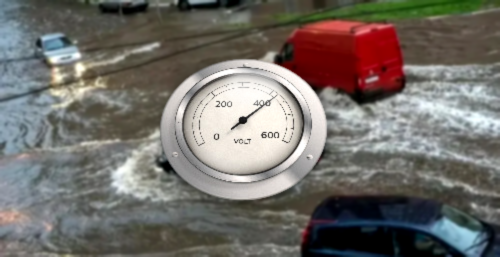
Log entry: 425 V
